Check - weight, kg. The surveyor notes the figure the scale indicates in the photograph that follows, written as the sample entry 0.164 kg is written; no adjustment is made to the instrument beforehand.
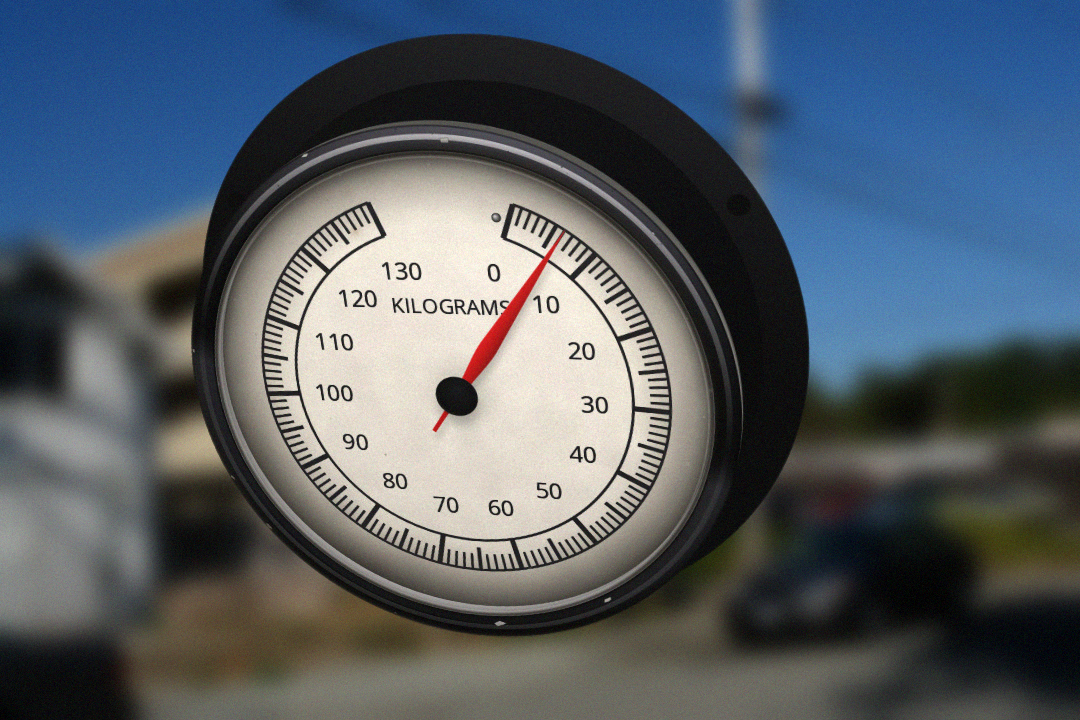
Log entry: 6 kg
